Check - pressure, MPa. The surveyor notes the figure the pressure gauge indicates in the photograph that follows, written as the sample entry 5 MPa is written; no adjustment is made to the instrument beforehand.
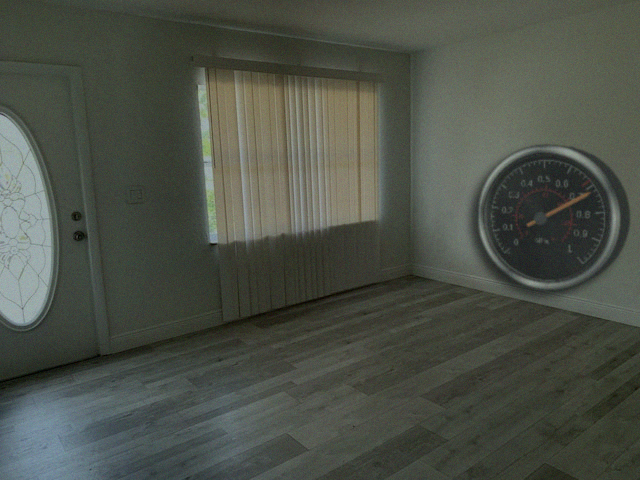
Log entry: 0.72 MPa
